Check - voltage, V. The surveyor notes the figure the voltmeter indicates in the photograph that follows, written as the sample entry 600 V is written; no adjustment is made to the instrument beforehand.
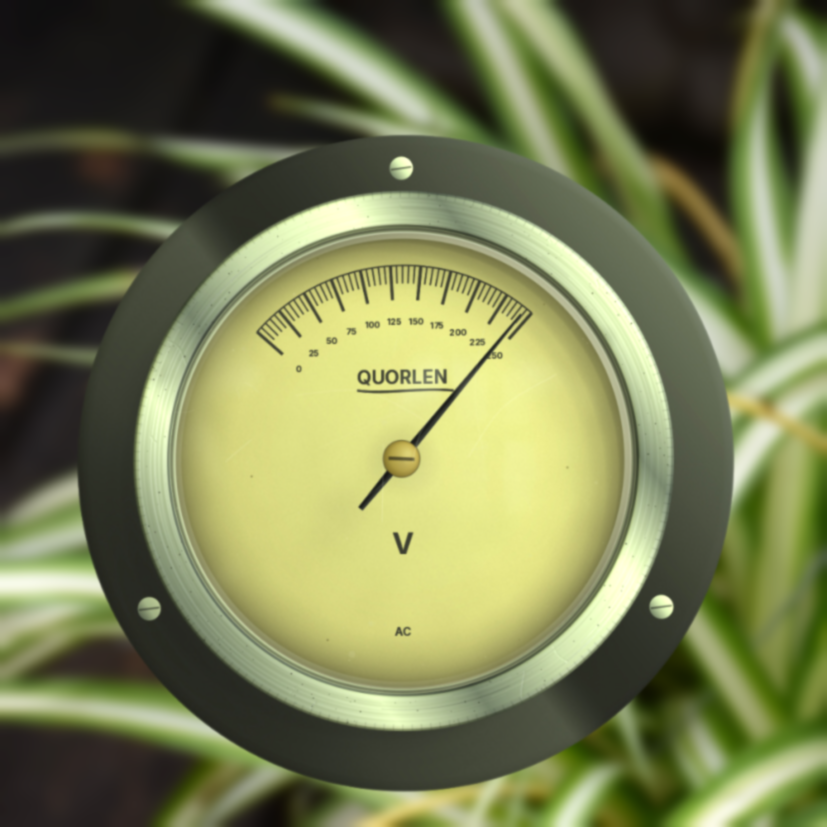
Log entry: 245 V
